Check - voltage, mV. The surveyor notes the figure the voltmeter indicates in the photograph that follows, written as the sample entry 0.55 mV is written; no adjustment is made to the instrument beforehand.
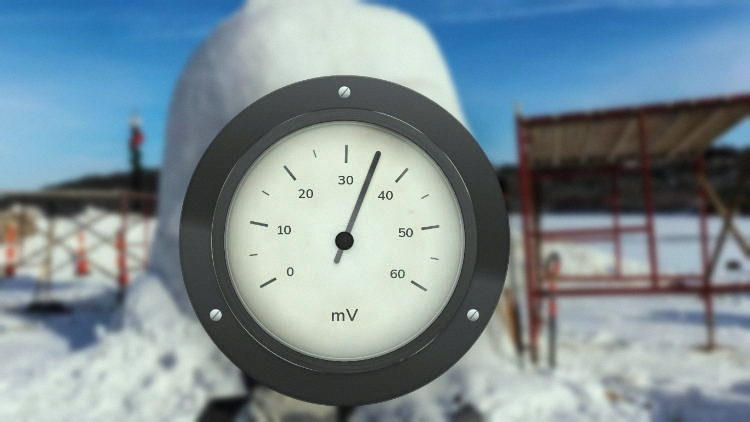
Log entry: 35 mV
